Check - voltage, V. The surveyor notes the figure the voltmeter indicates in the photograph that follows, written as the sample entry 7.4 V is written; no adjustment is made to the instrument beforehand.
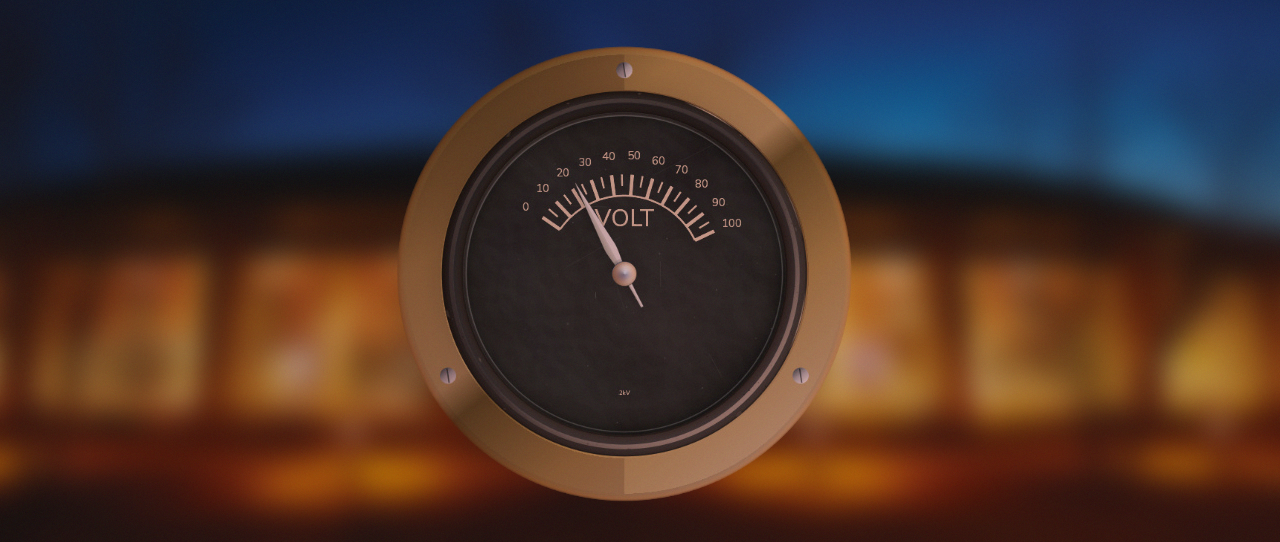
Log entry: 22.5 V
